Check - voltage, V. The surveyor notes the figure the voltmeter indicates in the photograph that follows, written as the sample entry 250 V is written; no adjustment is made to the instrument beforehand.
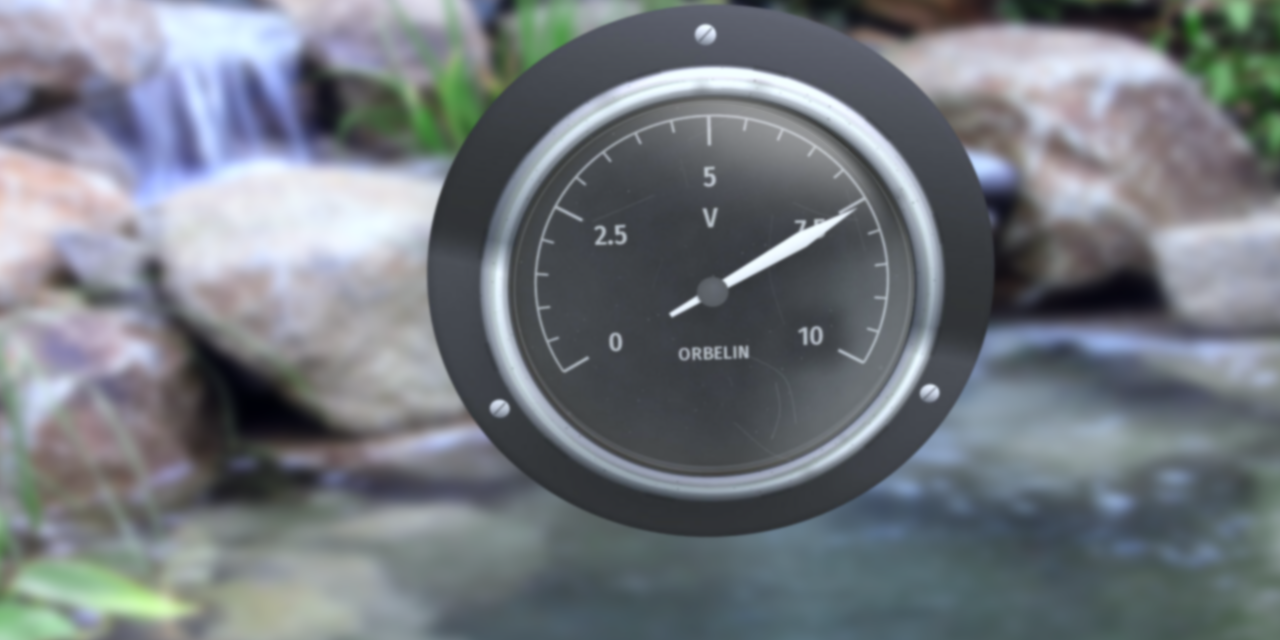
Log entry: 7.5 V
